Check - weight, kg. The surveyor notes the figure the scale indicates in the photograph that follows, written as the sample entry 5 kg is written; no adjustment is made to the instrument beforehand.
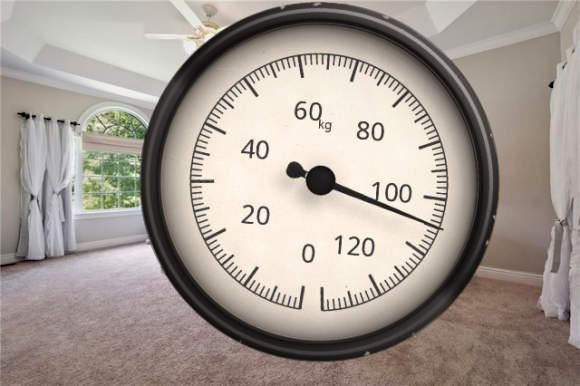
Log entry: 105 kg
